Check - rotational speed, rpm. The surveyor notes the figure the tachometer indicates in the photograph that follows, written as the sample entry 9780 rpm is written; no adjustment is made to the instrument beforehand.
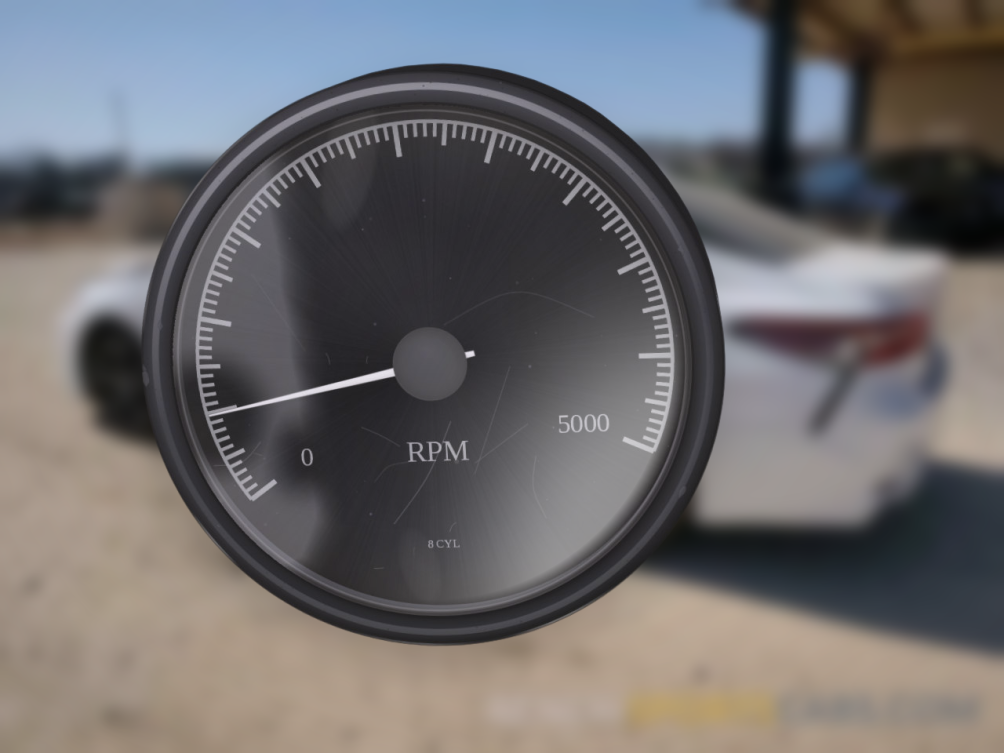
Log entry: 500 rpm
